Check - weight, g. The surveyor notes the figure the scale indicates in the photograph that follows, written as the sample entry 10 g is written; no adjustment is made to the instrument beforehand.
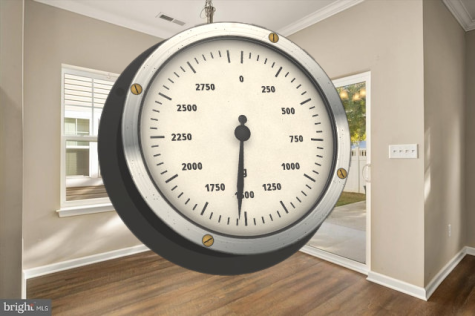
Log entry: 1550 g
